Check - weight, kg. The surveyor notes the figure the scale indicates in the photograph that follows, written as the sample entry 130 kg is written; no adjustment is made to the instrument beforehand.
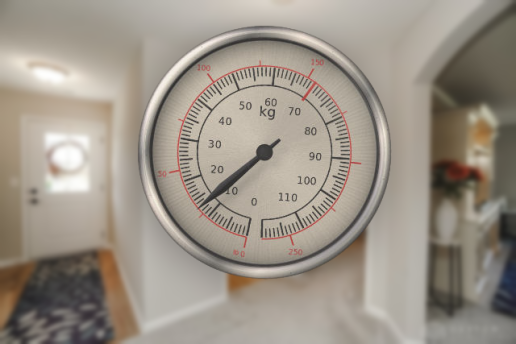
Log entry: 13 kg
